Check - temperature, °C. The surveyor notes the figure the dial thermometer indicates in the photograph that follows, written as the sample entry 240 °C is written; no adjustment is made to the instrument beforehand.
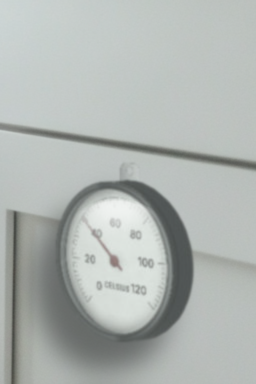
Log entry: 40 °C
